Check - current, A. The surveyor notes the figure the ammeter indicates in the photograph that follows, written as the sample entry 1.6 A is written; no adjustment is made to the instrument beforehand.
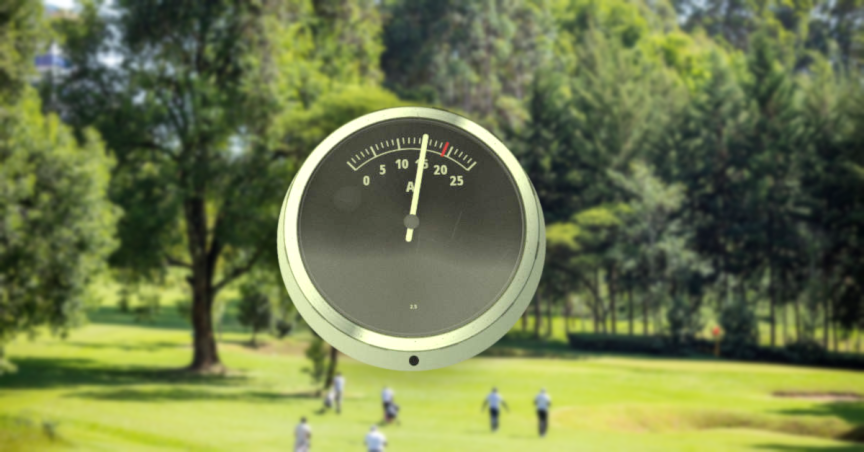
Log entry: 15 A
